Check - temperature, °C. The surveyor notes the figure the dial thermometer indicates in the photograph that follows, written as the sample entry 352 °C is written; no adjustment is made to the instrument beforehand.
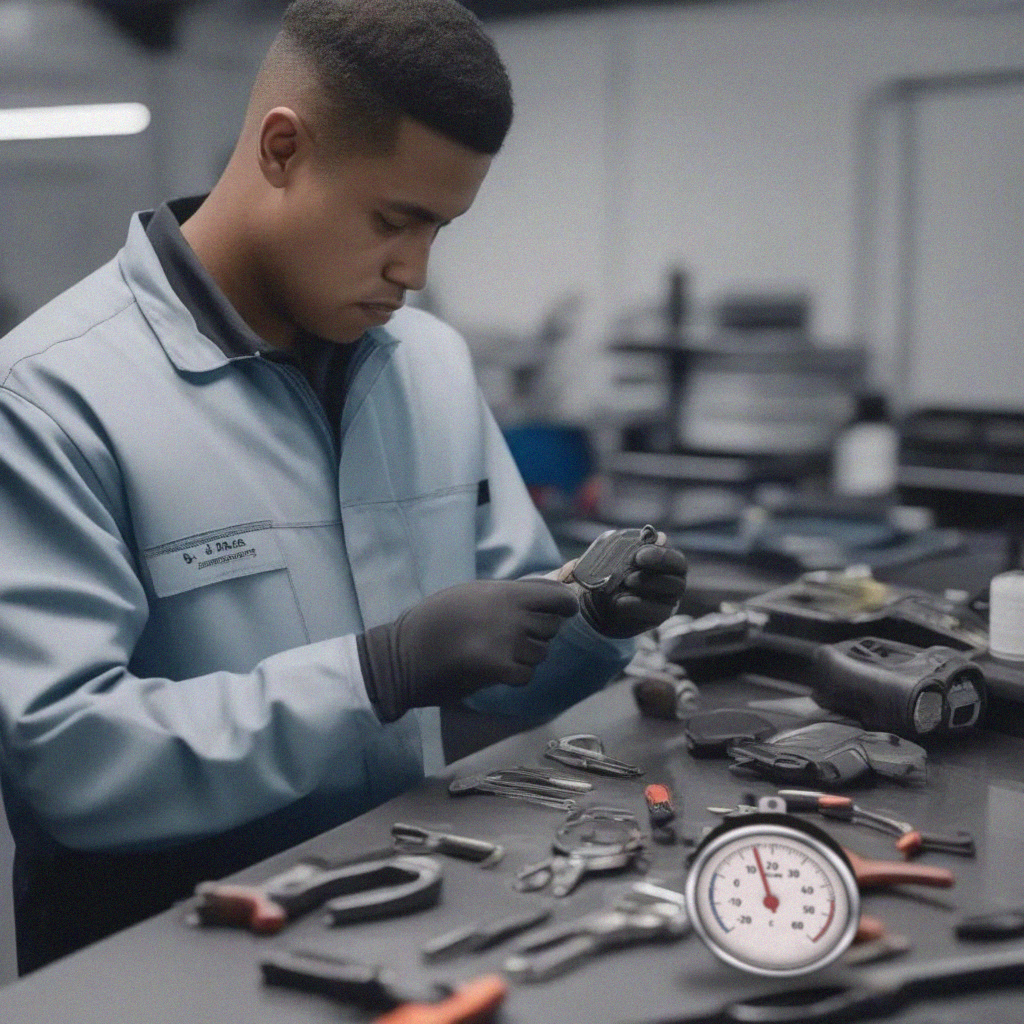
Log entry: 15 °C
